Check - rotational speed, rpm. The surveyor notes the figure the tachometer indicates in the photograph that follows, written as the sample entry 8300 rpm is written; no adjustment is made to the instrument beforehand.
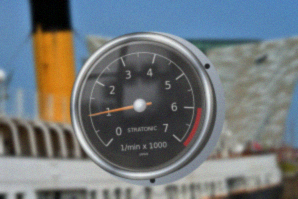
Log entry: 1000 rpm
